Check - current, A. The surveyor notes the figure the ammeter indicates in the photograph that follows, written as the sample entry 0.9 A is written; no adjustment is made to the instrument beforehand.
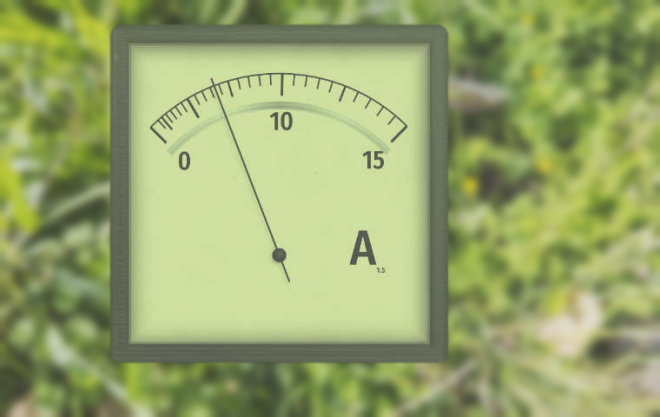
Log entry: 6.75 A
